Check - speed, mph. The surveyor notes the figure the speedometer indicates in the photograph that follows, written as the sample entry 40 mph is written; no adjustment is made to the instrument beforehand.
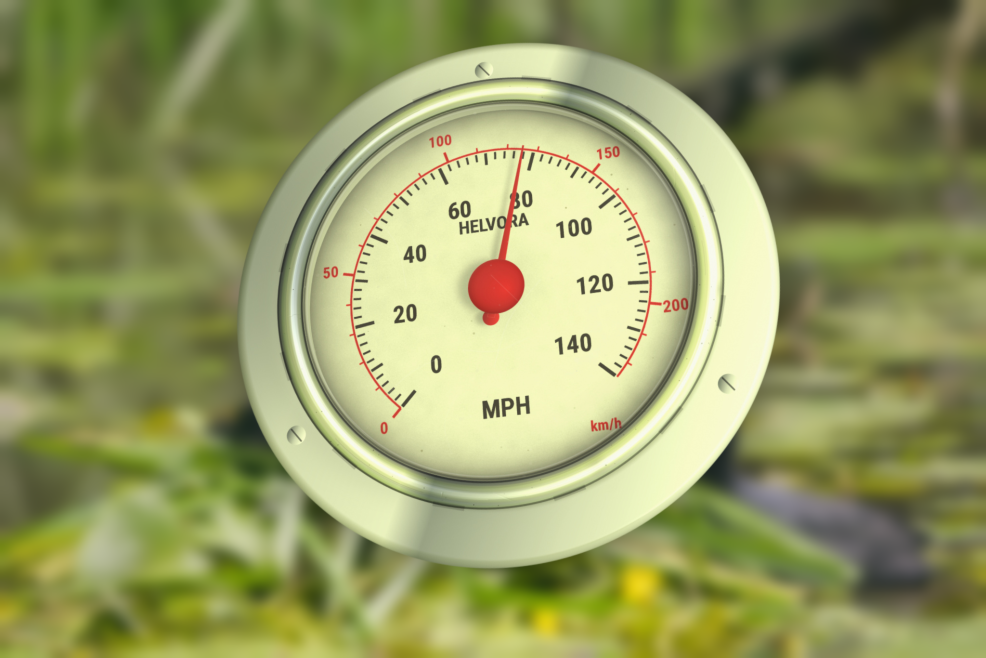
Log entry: 78 mph
